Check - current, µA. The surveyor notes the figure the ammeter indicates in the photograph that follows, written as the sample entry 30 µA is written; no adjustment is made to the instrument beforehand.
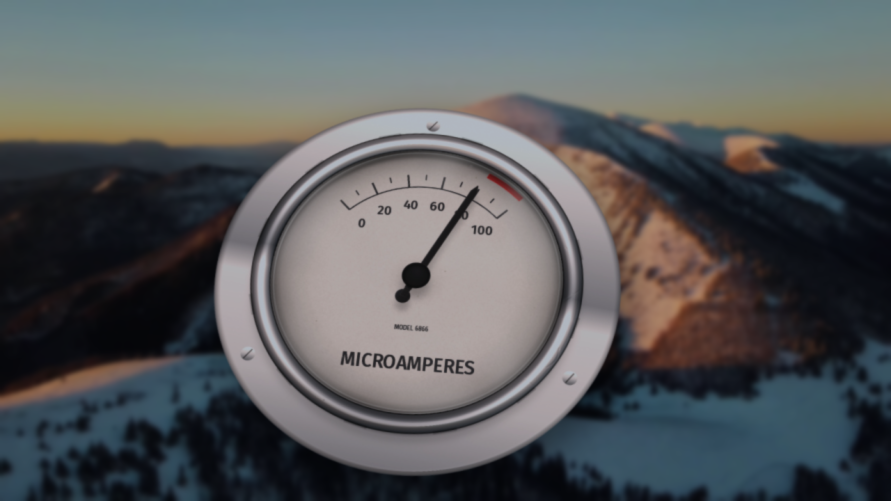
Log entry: 80 µA
